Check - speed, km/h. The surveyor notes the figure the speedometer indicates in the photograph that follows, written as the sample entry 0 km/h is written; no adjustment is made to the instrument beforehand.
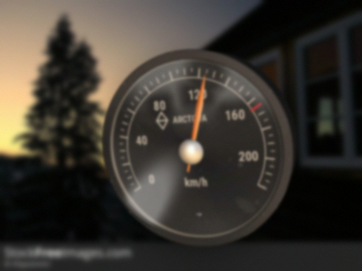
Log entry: 125 km/h
